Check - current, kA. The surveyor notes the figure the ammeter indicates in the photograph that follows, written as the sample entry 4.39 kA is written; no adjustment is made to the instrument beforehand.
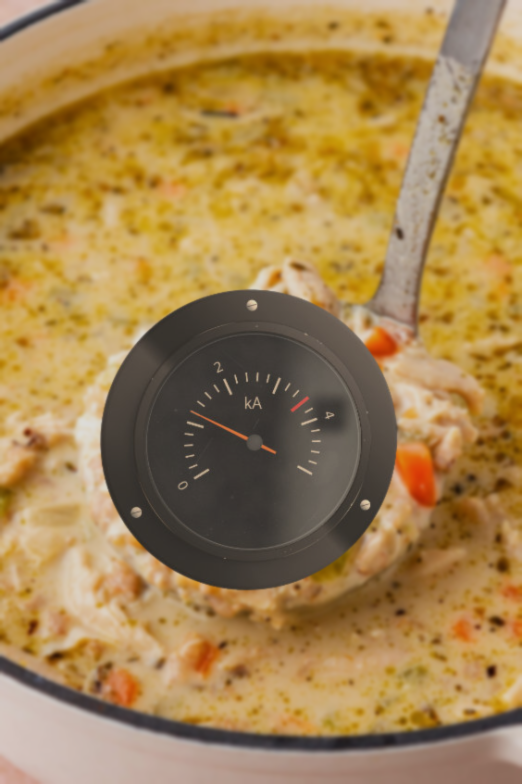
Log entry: 1.2 kA
